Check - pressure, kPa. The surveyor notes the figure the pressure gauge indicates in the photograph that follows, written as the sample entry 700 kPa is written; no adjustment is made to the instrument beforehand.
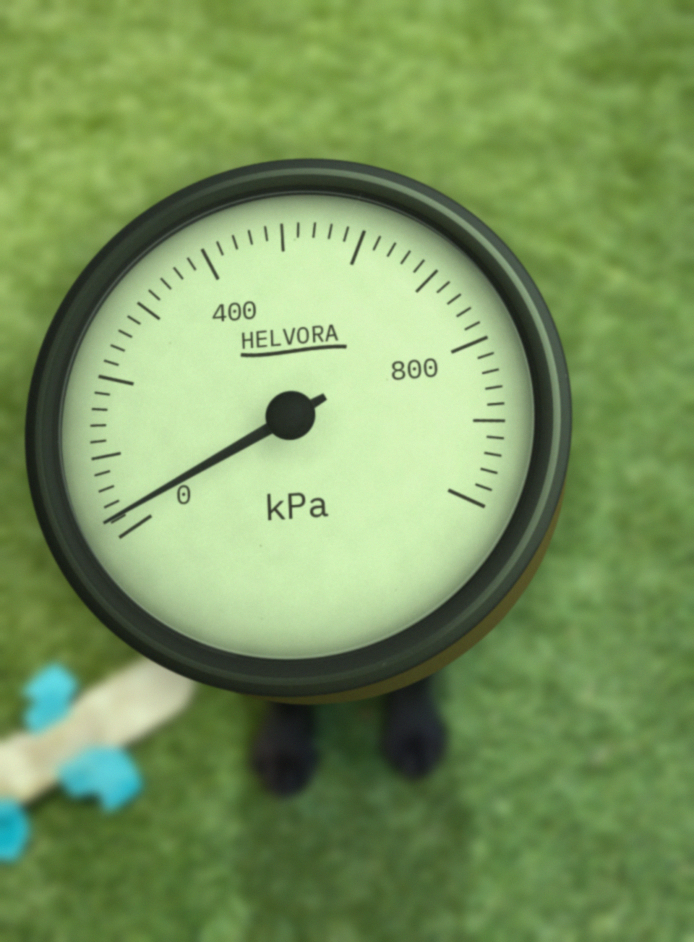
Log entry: 20 kPa
